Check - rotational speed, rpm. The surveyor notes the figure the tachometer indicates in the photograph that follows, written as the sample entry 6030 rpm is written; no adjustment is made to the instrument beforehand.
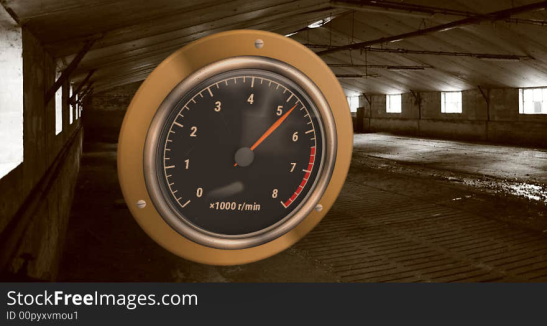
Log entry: 5200 rpm
